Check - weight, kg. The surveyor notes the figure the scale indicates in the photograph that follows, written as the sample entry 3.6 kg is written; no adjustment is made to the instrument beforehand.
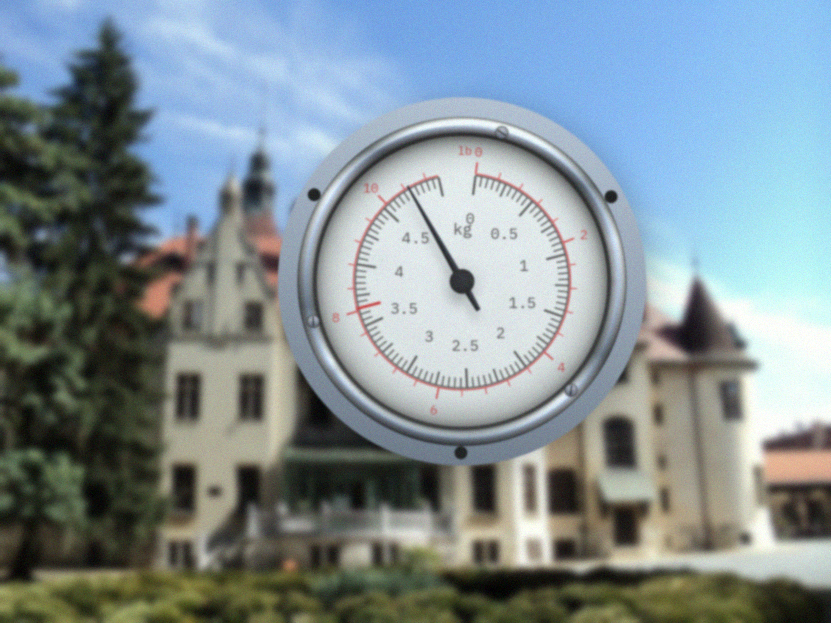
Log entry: 4.75 kg
